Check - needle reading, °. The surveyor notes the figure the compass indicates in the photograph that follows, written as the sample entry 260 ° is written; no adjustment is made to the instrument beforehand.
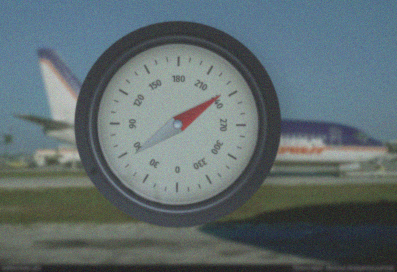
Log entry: 235 °
